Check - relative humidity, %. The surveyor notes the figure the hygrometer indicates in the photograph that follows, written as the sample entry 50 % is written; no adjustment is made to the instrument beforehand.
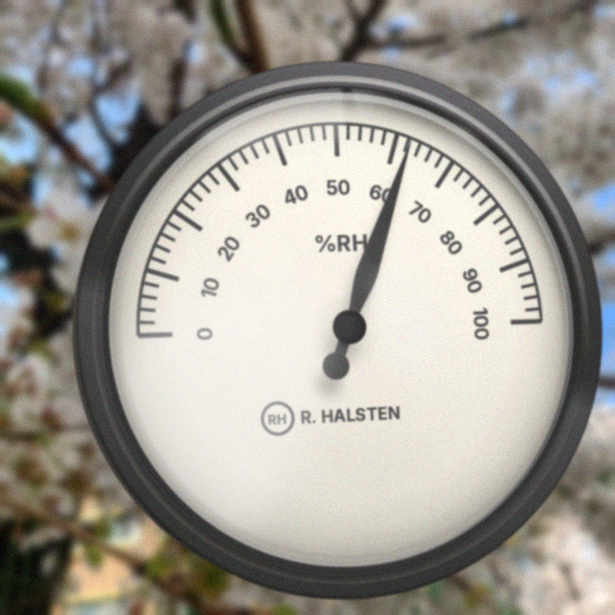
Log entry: 62 %
